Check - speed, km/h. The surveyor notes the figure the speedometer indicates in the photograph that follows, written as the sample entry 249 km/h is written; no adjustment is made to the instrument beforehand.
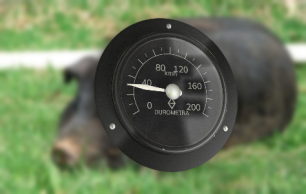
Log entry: 30 km/h
